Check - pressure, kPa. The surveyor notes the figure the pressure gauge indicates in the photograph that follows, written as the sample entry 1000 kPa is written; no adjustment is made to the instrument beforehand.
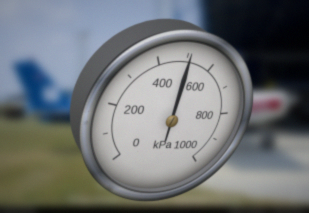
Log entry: 500 kPa
